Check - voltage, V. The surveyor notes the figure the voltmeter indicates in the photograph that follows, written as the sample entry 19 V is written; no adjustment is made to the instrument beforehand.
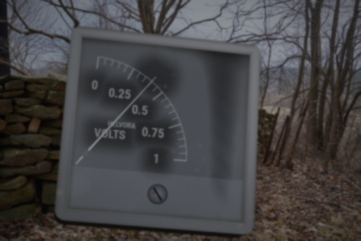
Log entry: 0.4 V
